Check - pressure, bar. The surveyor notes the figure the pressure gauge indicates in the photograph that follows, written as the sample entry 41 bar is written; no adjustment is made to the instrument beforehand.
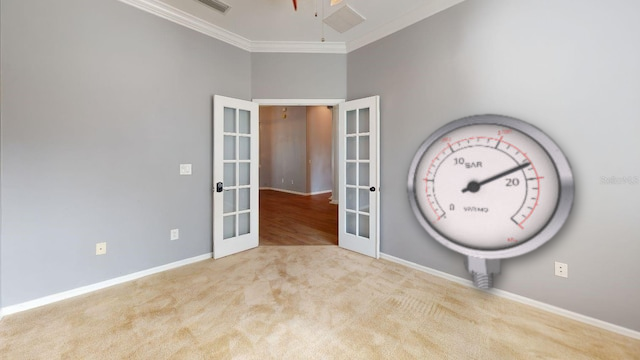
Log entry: 18.5 bar
